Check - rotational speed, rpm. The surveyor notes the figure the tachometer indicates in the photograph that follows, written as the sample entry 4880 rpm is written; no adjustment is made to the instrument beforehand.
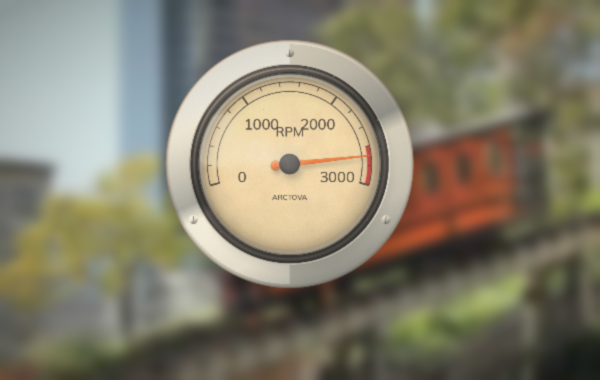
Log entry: 2700 rpm
